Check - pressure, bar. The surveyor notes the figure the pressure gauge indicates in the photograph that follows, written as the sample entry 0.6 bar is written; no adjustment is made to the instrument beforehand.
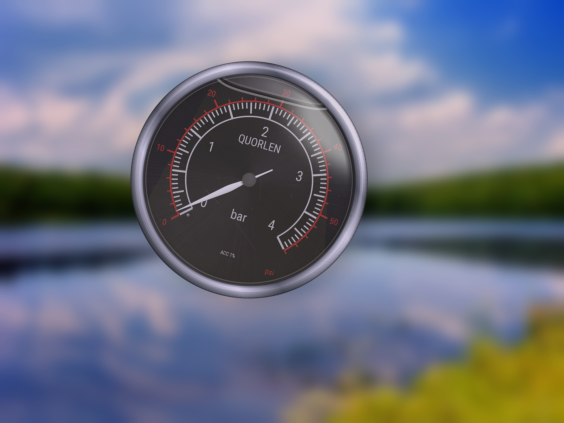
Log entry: 0.05 bar
